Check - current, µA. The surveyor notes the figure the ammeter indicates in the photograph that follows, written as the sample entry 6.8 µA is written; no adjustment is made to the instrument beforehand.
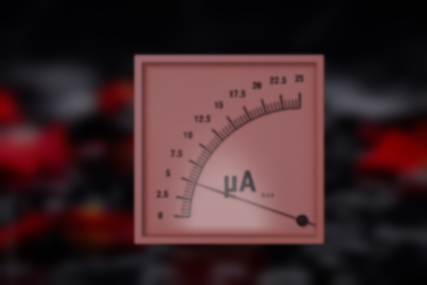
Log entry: 5 µA
